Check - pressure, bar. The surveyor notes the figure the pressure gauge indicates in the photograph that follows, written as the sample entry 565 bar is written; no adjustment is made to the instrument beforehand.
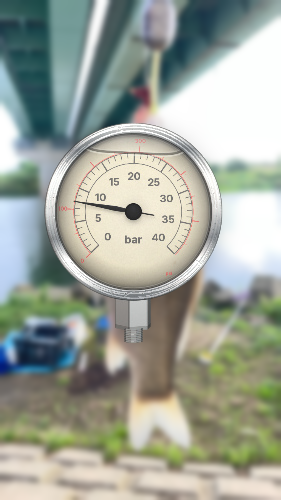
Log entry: 8 bar
